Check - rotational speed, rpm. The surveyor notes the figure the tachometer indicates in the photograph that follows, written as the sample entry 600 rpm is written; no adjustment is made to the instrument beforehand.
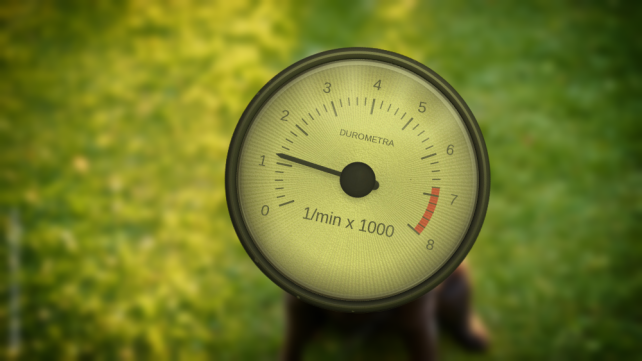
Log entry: 1200 rpm
